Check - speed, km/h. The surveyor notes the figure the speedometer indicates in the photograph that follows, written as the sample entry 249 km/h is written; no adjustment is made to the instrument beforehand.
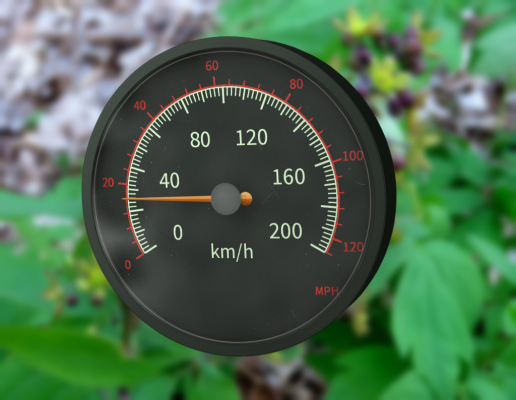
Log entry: 26 km/h
